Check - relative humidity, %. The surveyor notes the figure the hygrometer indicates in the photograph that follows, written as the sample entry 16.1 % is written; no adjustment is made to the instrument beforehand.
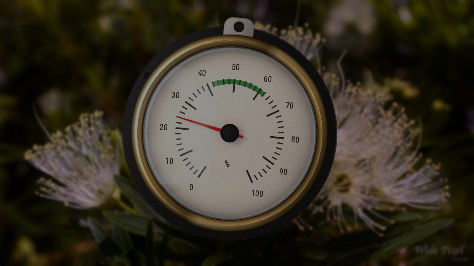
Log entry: 24 %
